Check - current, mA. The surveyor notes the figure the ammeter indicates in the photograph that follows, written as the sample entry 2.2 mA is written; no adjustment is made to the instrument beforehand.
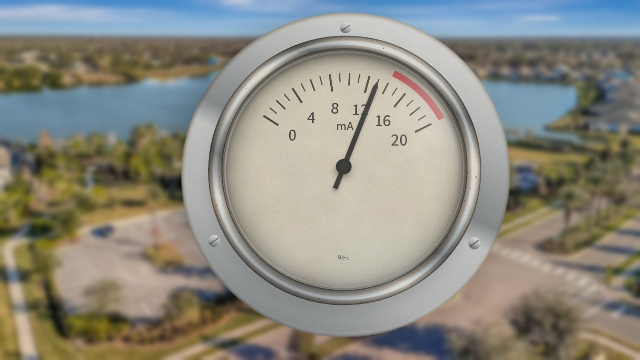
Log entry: 13 mA
